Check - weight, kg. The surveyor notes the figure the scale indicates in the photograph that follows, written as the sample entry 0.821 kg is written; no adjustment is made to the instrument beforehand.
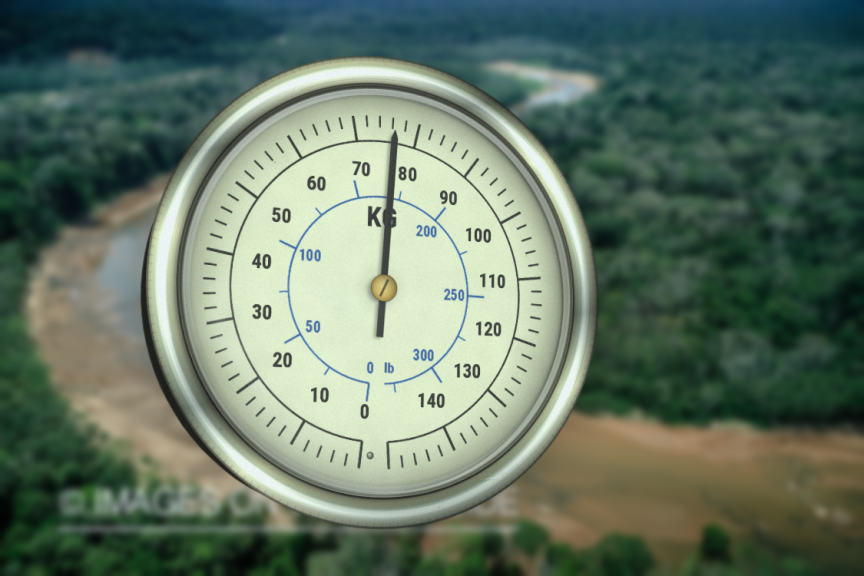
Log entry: 76 kg
